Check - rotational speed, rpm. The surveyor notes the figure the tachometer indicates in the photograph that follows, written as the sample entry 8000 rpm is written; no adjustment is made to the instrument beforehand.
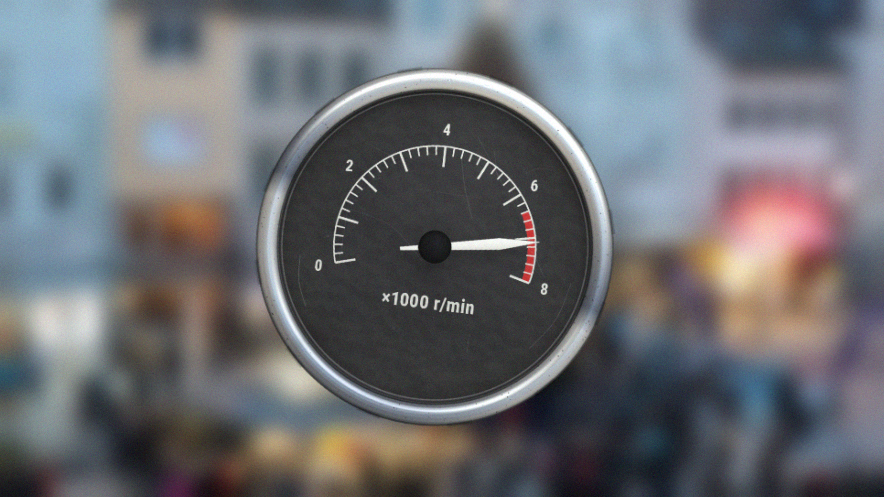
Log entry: 7100 rpm
